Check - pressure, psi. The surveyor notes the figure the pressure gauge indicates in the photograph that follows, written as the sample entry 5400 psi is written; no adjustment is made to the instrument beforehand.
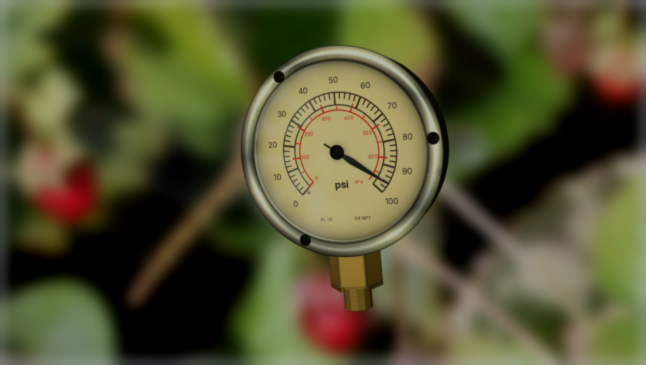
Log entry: 96 psi
